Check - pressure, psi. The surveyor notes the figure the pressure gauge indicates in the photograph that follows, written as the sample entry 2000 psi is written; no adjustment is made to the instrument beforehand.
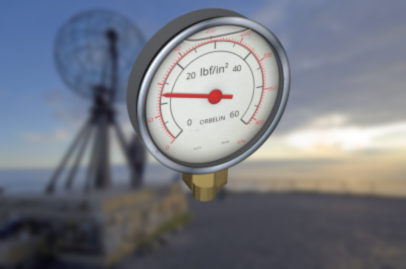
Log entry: 12.5 psi
